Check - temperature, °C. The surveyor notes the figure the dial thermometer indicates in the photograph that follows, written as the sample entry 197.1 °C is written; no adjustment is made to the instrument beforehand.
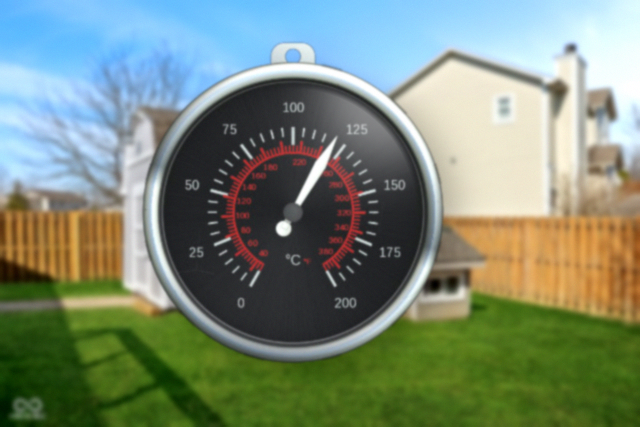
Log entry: 120 °C
